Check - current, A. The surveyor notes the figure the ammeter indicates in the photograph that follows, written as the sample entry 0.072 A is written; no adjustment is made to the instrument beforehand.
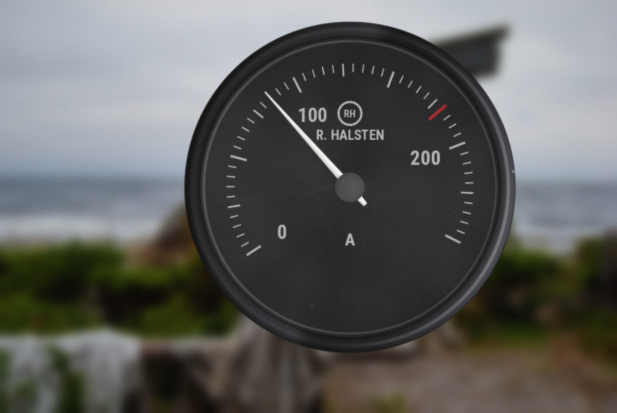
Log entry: 85 A
